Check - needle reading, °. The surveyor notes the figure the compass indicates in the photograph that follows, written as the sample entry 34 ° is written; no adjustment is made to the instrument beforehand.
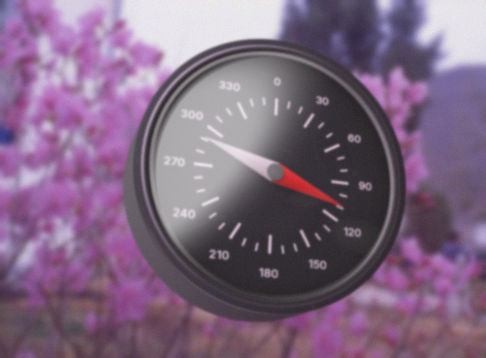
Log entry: 110 °
